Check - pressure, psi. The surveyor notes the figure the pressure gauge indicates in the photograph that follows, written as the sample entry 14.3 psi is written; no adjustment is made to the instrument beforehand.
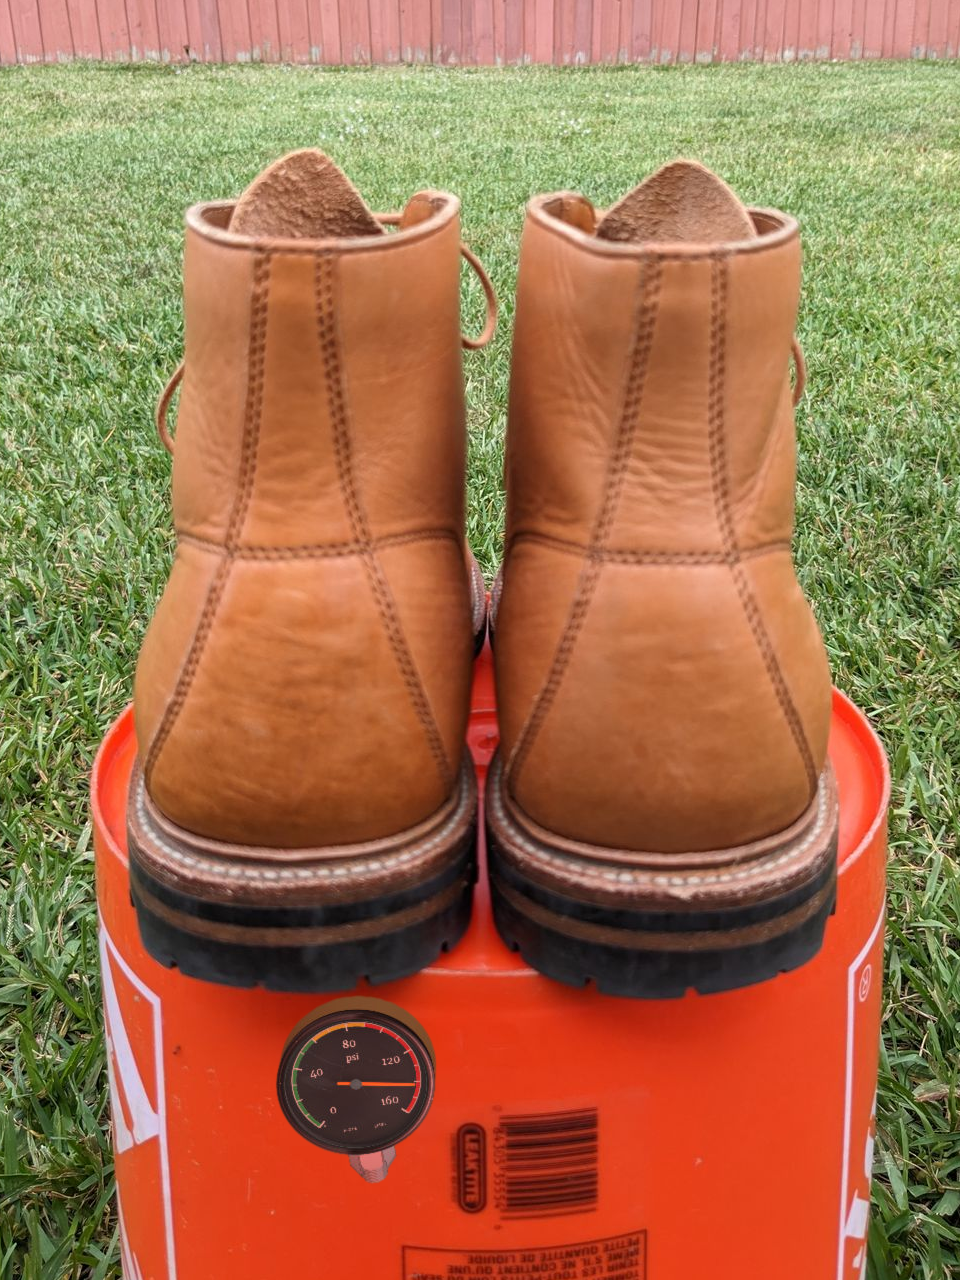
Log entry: 140 psi
